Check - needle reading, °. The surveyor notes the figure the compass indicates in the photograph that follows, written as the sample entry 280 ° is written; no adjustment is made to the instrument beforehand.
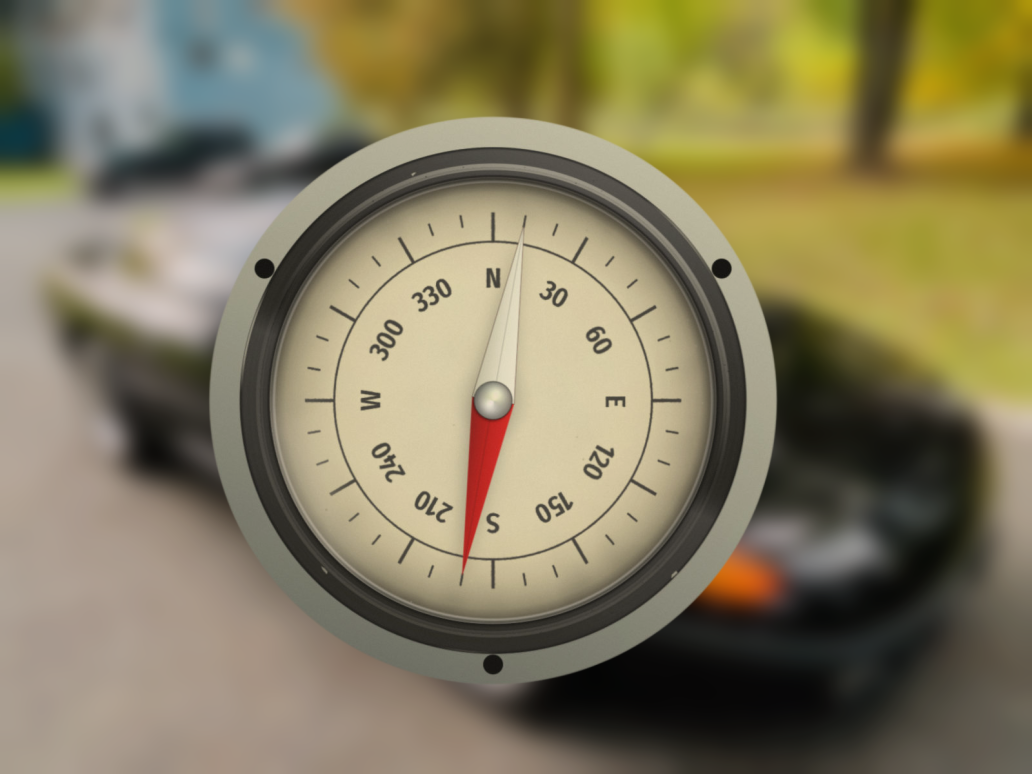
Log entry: 190 °
